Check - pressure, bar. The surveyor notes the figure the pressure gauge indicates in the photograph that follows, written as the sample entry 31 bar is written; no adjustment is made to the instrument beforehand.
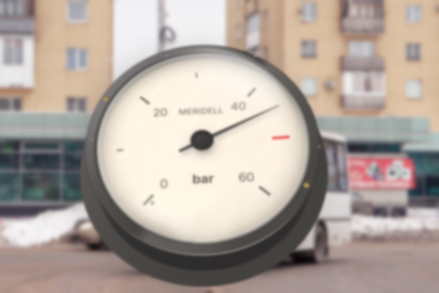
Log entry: 45 bar
